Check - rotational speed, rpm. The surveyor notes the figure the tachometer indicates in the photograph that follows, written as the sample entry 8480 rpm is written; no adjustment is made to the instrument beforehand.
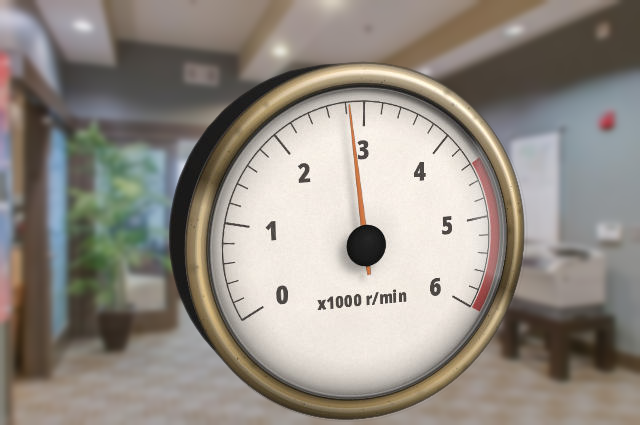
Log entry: 2800 rpm
